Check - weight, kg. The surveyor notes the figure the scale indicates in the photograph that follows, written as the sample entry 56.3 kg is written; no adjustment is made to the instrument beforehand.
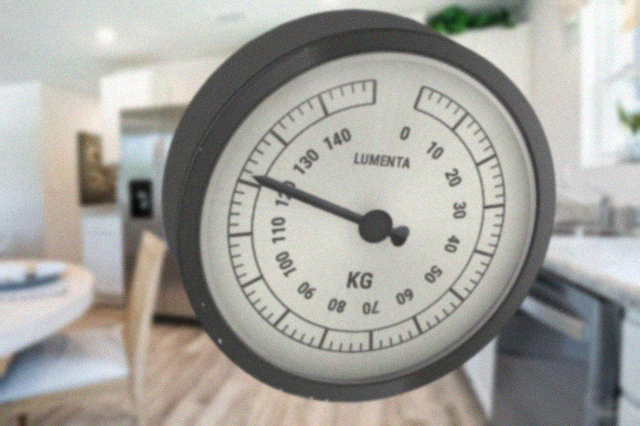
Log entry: 122 kg
